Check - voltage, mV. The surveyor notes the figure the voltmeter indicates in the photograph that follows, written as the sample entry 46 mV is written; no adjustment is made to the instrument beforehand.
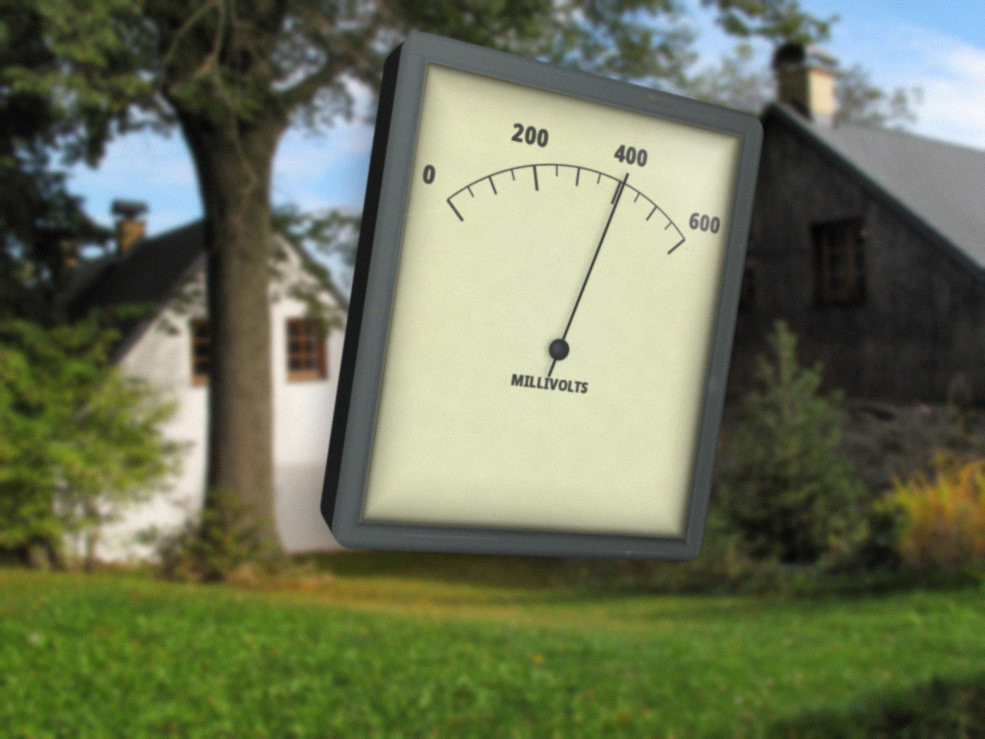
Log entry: 400 mV
